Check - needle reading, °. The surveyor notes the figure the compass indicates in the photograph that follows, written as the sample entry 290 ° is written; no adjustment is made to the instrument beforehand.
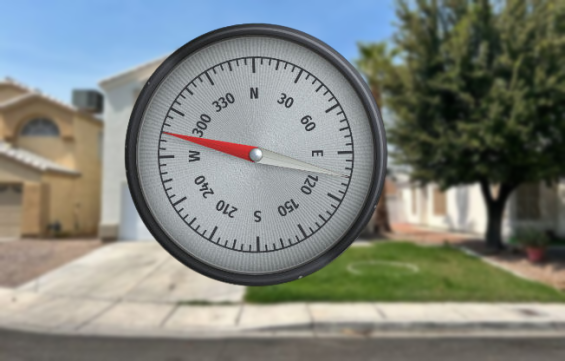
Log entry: 285 °
